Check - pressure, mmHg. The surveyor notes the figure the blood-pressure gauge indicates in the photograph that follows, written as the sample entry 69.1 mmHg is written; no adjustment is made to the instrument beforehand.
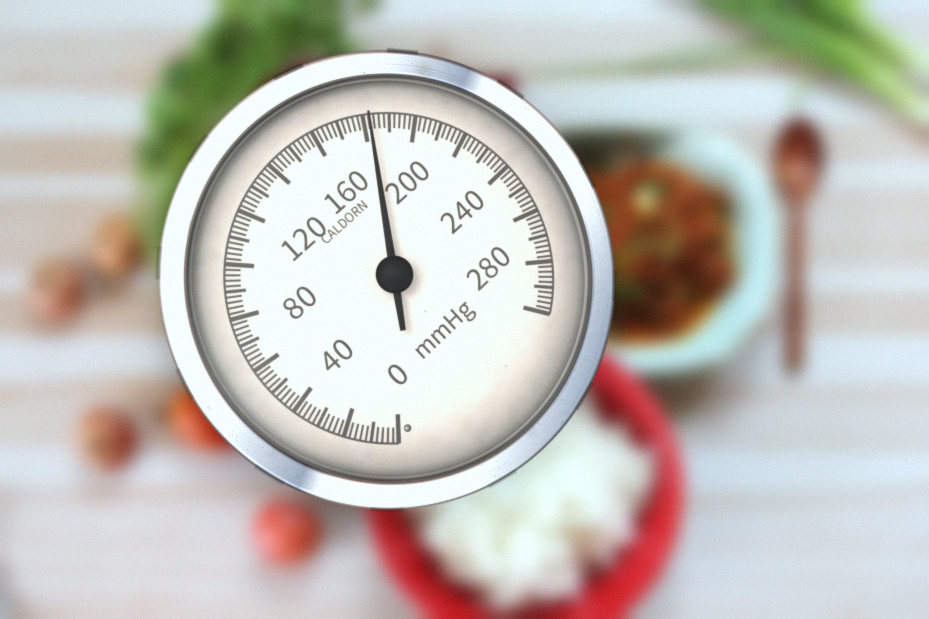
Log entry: 182 mmHg
